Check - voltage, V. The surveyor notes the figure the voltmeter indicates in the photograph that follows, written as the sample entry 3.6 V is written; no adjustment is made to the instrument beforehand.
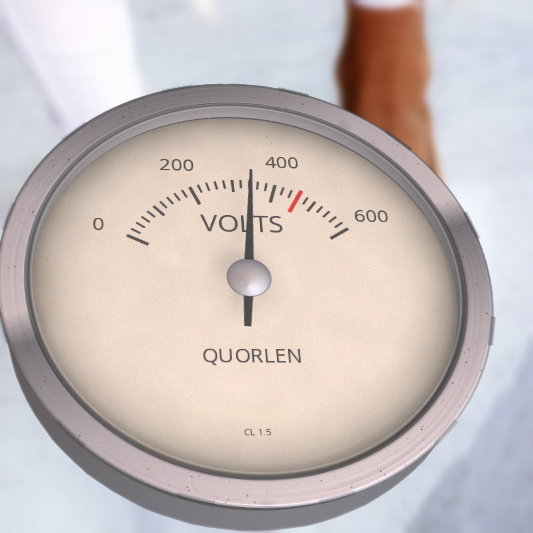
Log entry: 340 V
